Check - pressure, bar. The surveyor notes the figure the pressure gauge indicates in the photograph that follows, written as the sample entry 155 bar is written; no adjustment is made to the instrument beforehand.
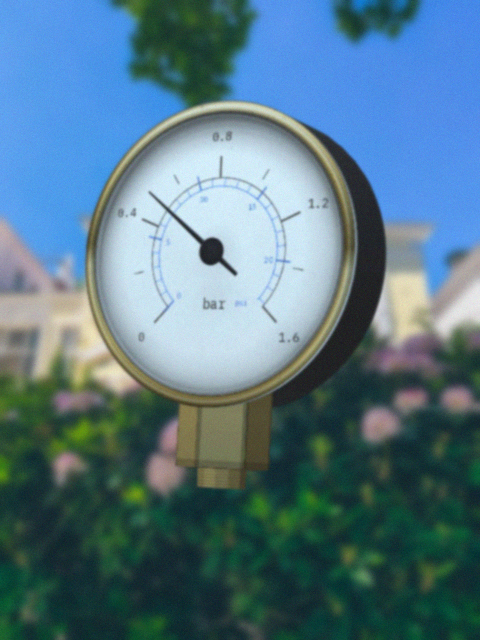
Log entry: 0.5 bar
